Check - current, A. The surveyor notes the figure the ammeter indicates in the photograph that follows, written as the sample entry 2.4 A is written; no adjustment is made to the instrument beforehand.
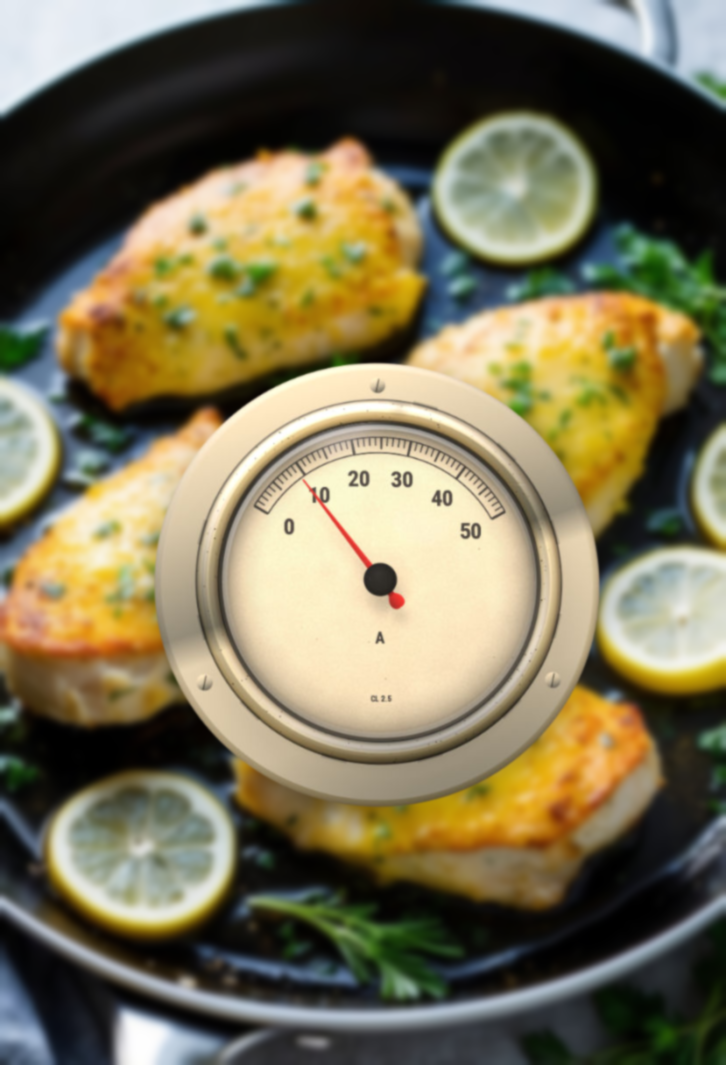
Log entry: 9 A
